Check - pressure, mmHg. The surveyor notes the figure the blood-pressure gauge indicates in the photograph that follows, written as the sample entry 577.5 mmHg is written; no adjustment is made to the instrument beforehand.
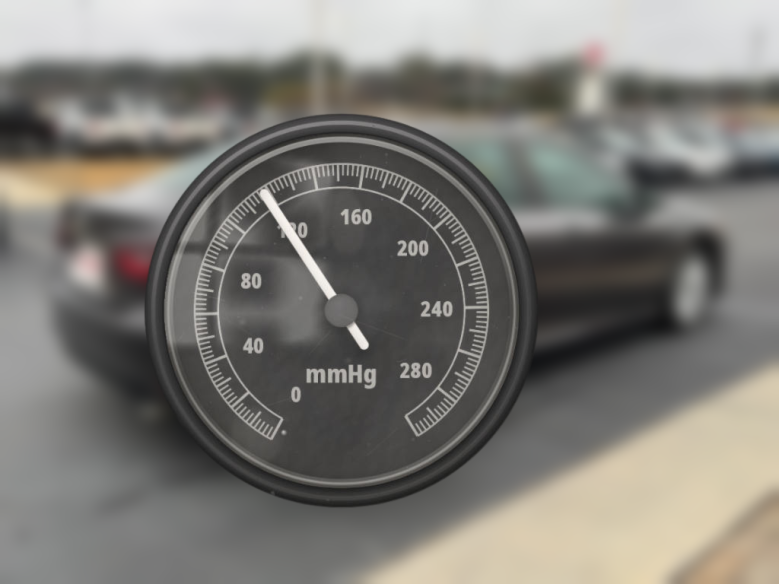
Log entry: 118 mmHg
